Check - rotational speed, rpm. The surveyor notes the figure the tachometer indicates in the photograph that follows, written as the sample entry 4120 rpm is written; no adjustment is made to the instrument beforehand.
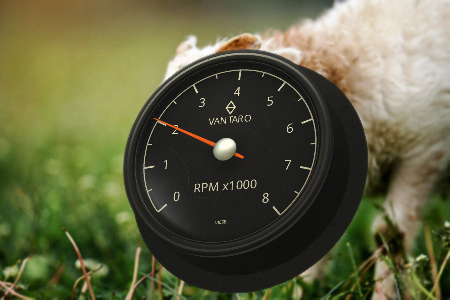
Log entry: 2000 rpm
